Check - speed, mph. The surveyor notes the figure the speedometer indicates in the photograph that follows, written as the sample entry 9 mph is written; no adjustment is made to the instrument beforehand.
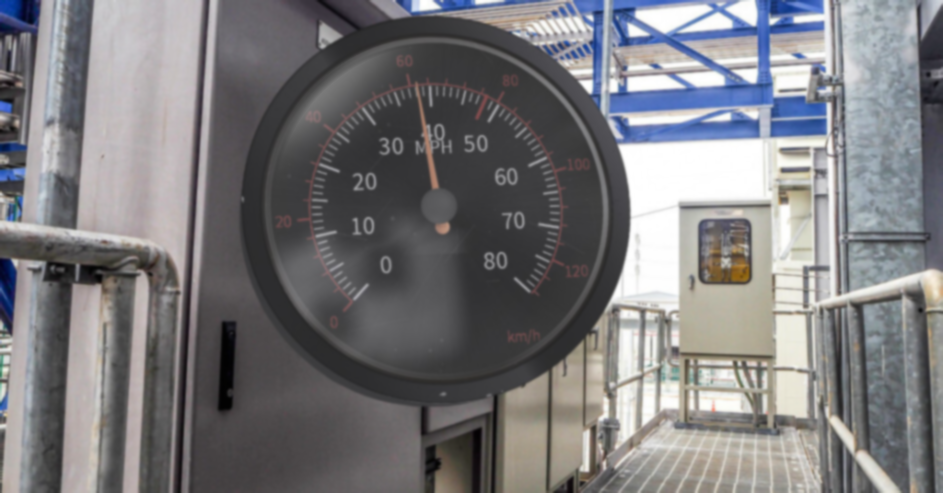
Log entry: 38 mph
